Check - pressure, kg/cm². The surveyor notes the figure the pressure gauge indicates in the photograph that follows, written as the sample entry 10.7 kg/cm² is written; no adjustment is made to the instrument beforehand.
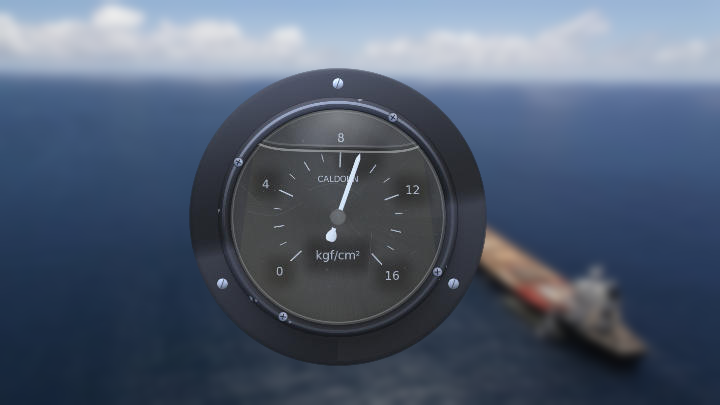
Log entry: 9 kg/cm²
